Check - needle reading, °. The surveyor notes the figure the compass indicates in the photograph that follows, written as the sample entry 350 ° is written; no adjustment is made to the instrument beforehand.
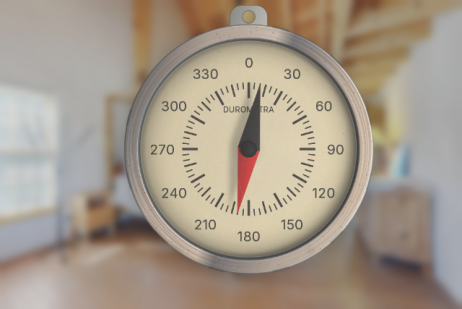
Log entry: 190 °
